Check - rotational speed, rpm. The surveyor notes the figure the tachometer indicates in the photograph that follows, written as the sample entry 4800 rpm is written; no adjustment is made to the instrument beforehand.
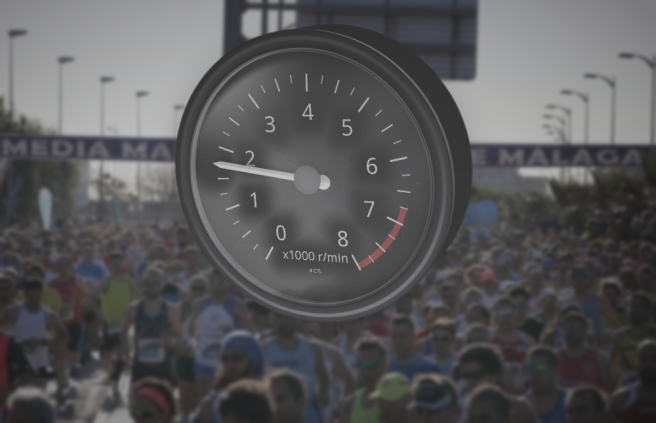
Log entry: 1750 rpm
